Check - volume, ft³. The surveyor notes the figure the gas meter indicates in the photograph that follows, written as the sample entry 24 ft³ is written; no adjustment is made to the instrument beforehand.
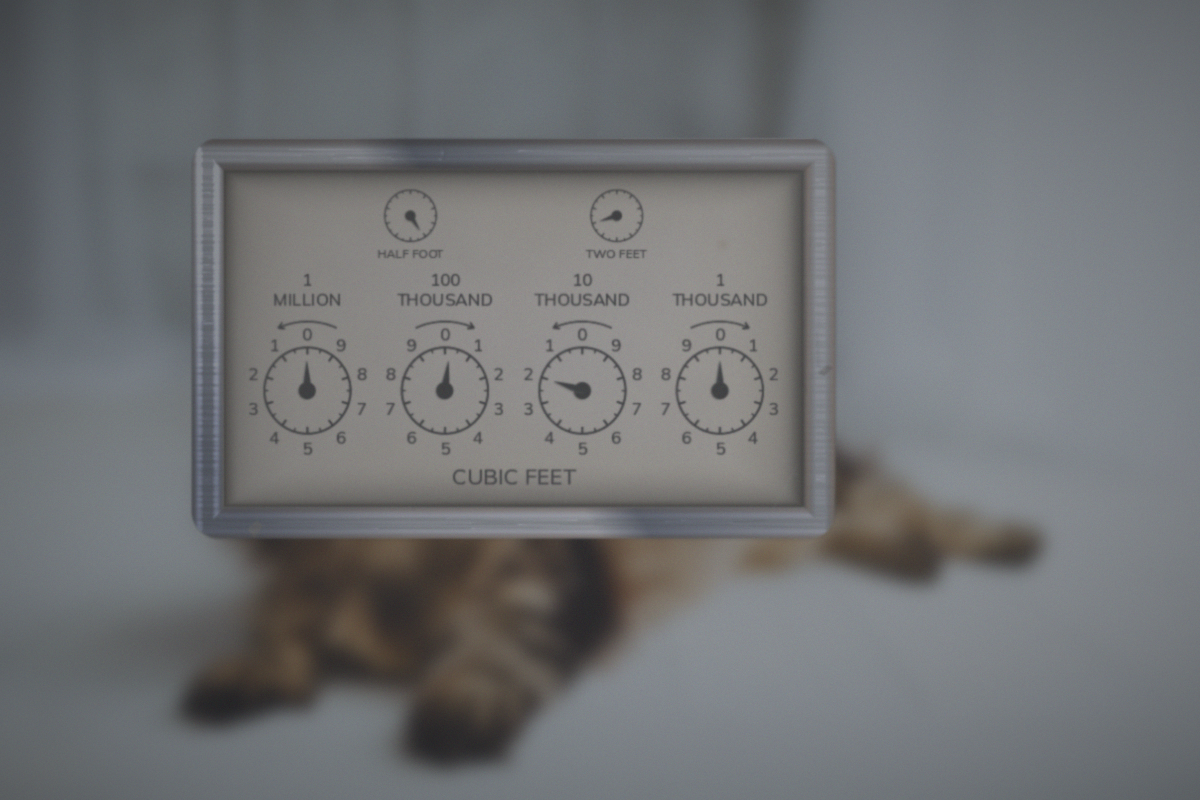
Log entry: 2000 ft³
